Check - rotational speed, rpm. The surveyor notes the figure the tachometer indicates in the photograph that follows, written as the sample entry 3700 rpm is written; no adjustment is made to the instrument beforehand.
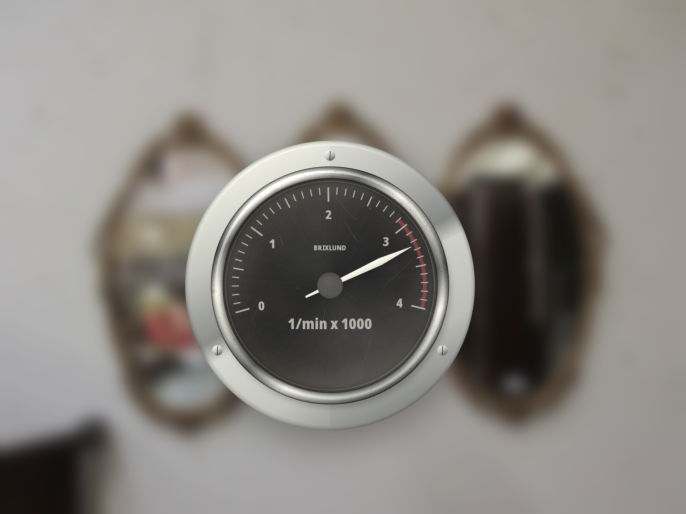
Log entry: 3250 rpm
